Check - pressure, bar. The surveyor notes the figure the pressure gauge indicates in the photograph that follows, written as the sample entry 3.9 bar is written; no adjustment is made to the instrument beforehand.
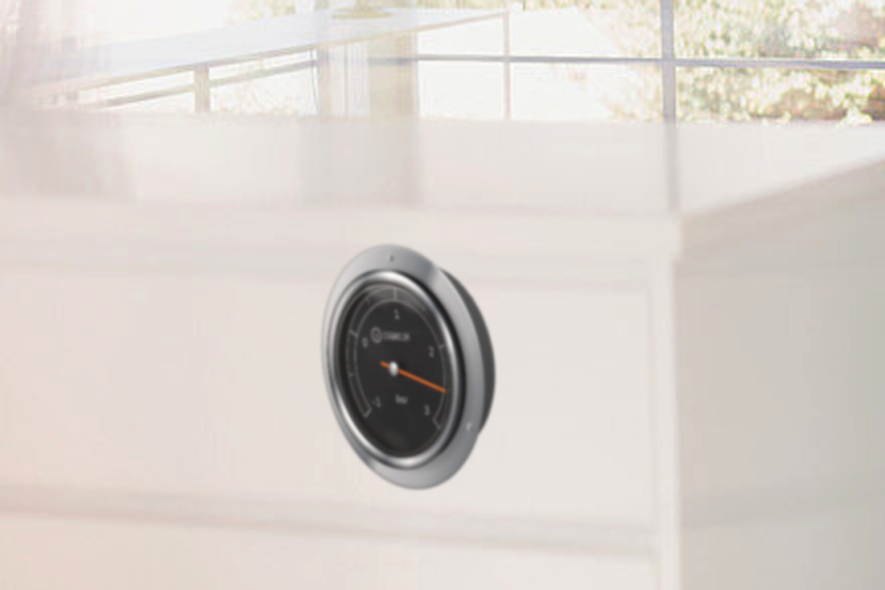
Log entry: 2.5 bar
